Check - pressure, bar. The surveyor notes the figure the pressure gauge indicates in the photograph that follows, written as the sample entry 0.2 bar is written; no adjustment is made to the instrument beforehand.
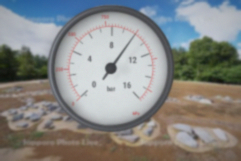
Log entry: 10 bar
